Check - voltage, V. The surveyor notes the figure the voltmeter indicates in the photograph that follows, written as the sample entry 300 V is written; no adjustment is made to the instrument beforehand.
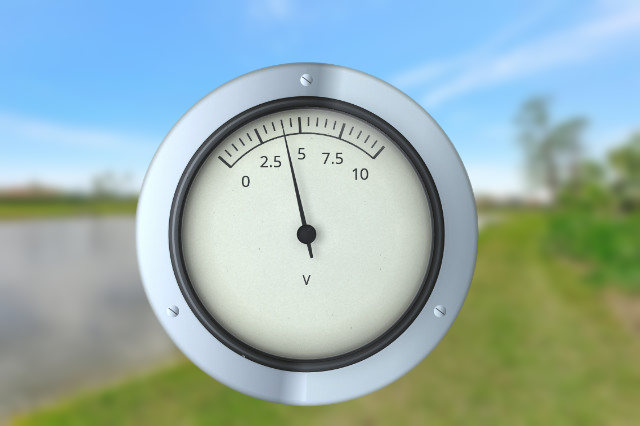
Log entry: 4 V
